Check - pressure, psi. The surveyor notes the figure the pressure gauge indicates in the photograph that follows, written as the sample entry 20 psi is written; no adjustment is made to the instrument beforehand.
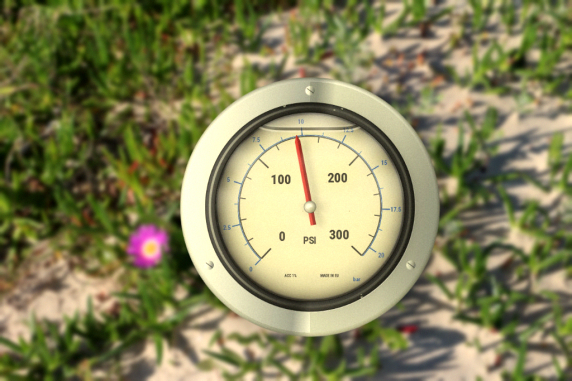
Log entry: 140 psi
